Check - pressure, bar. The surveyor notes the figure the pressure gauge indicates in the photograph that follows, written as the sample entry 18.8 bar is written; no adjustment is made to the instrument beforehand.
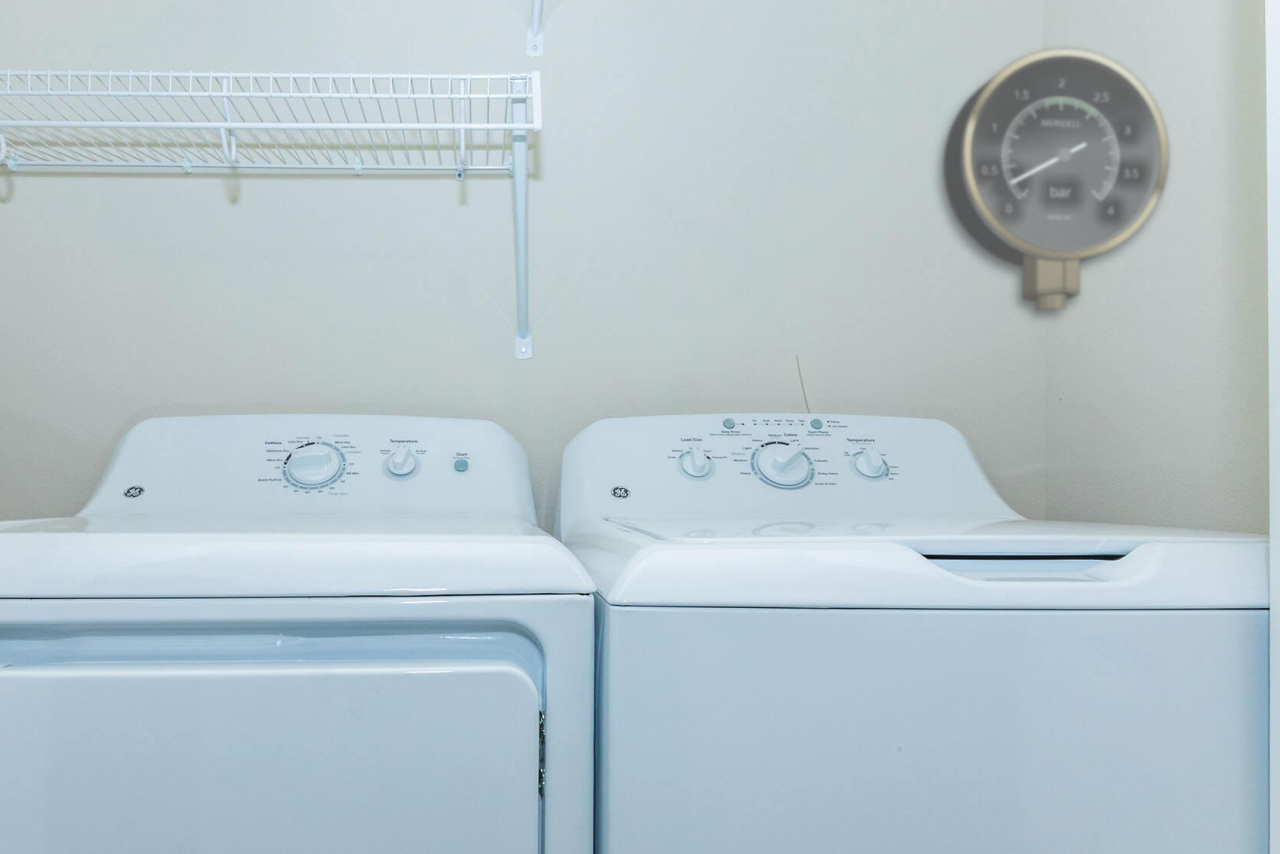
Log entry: 0.25 bar
